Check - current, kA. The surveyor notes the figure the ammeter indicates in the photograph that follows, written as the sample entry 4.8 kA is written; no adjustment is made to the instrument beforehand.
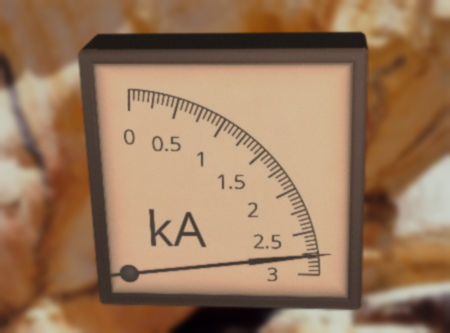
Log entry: 2.75 kA
